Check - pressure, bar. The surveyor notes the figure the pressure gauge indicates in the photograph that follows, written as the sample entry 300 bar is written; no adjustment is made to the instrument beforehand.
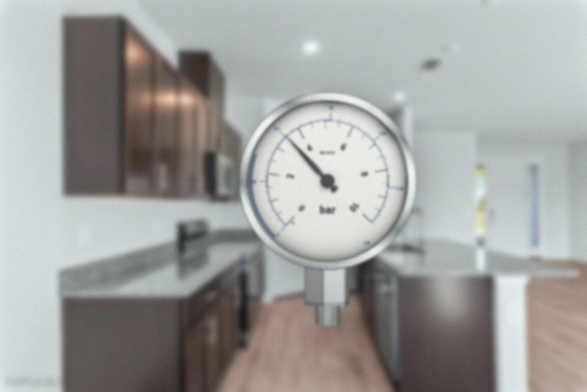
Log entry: 3.5 bar
